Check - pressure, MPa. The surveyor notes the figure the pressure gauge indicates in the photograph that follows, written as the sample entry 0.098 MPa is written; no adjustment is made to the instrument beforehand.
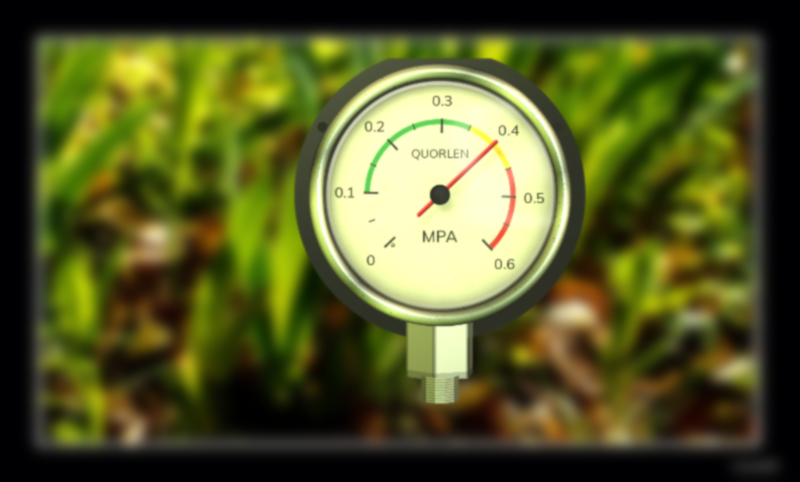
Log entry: 0.4 MPa
